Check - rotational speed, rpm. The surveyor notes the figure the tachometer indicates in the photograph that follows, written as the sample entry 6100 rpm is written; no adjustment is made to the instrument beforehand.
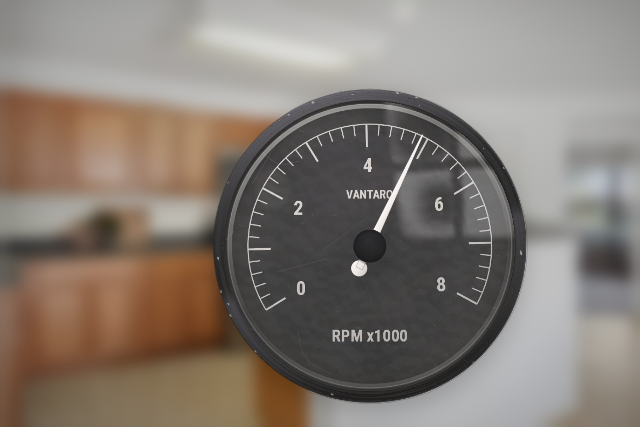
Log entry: 4900 rpm
